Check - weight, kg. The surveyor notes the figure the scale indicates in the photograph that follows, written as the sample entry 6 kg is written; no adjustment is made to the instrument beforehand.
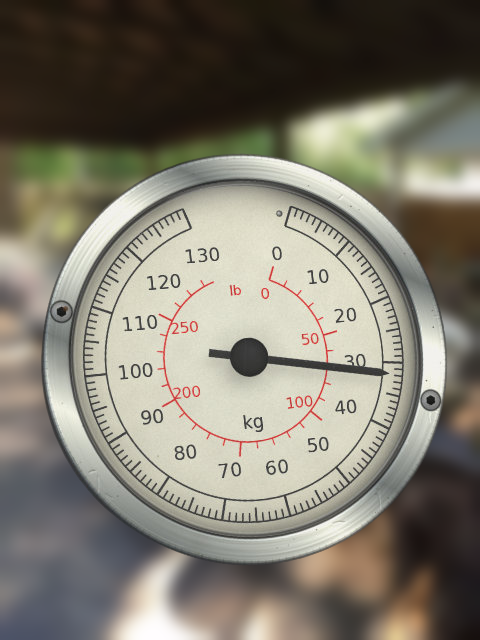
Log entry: 32 kg
